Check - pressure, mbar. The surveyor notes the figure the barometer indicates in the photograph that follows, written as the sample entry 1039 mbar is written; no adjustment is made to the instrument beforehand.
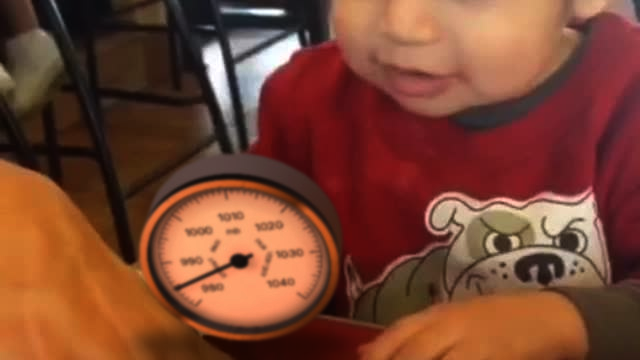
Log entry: 985 mbar
